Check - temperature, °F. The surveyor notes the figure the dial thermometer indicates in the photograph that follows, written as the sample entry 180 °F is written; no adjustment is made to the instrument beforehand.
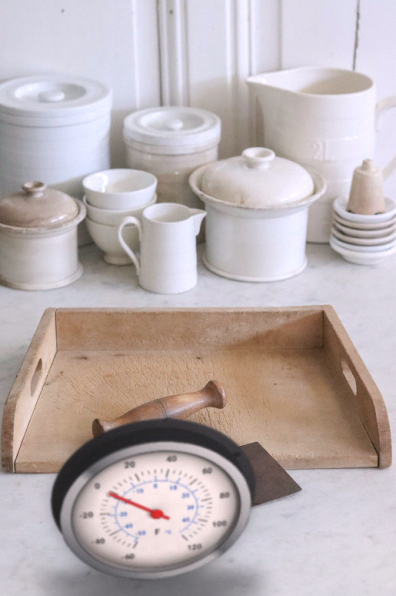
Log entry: 0 °F
